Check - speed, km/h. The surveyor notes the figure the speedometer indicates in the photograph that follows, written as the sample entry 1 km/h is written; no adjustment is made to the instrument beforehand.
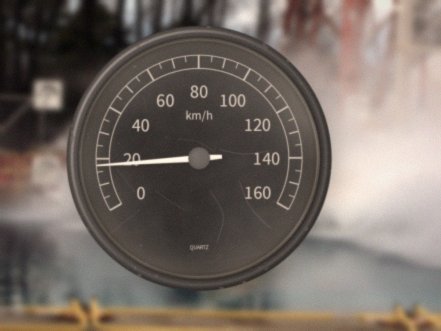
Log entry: 17.5 km/h
